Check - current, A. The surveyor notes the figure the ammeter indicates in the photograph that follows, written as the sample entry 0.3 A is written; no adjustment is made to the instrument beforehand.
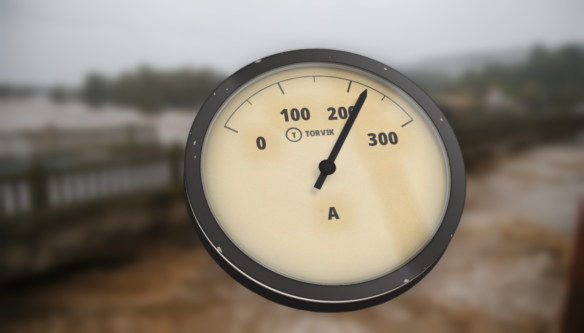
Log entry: 225 A
